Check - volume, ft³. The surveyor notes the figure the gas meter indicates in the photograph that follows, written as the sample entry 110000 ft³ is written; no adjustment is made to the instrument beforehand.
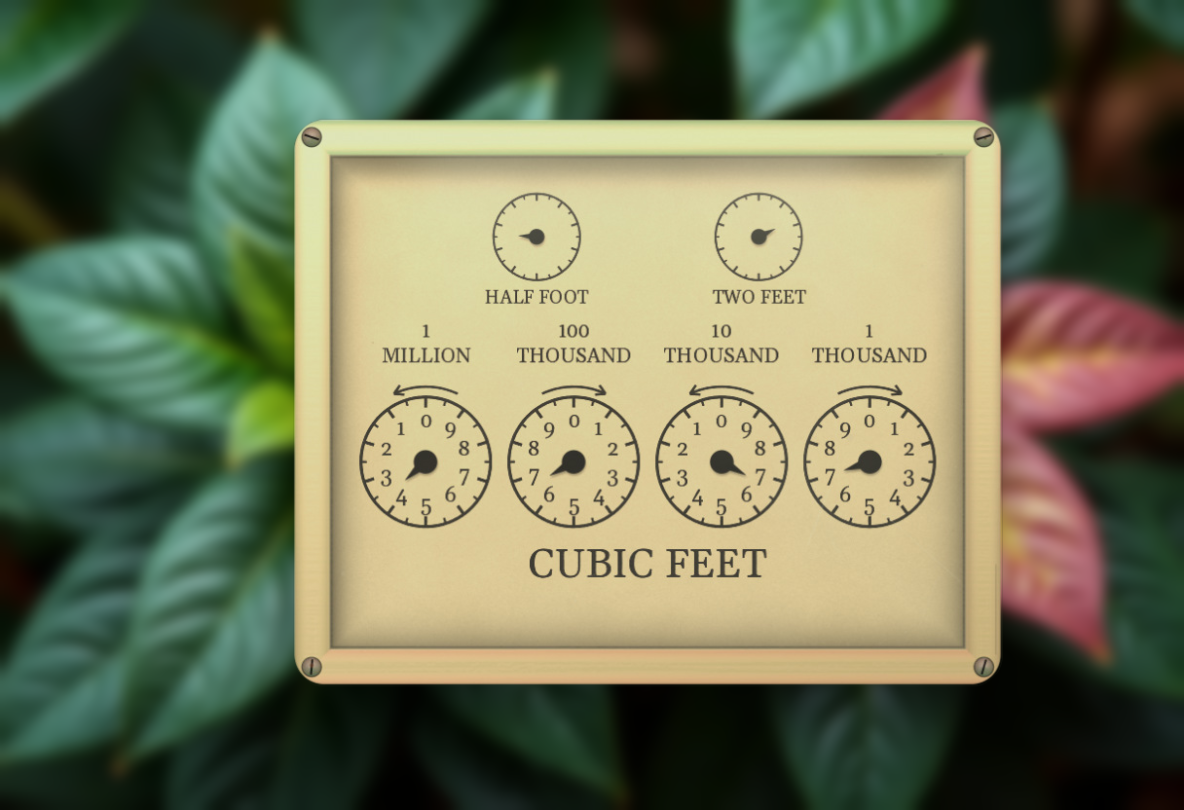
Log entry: 366700 ft³
